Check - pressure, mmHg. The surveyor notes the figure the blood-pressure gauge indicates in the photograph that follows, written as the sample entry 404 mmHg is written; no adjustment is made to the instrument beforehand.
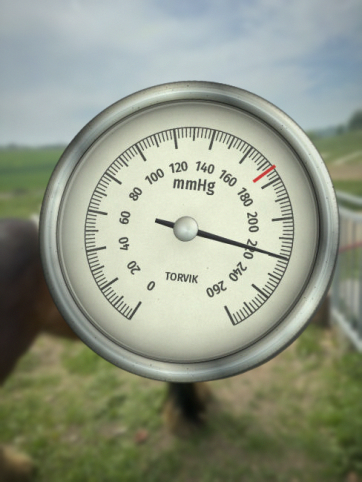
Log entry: 220 mmHg
